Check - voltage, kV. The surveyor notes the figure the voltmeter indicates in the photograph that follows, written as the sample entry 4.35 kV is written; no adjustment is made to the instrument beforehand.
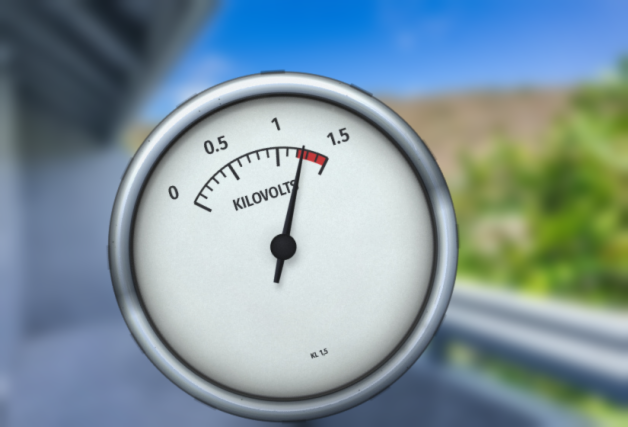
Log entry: 1.25 kV
